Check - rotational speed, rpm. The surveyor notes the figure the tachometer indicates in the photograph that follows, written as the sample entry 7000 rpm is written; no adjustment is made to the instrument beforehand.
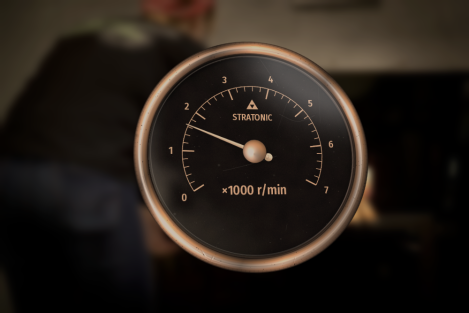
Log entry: 1600 rpm
